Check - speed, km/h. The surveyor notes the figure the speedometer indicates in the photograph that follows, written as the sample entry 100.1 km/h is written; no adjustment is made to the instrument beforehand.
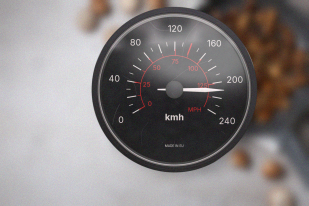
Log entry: 210 km/h
